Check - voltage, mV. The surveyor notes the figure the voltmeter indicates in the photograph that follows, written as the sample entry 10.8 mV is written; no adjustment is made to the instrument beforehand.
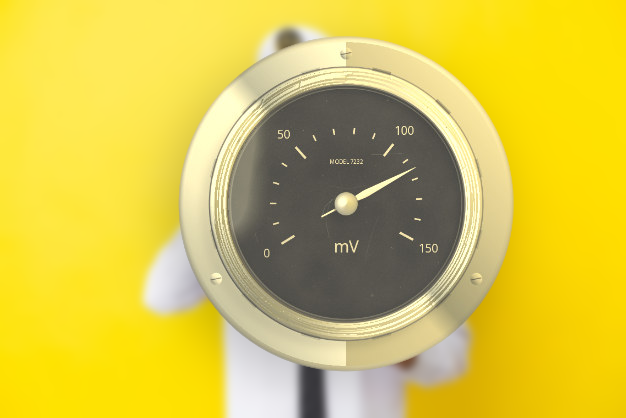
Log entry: 115 mV
